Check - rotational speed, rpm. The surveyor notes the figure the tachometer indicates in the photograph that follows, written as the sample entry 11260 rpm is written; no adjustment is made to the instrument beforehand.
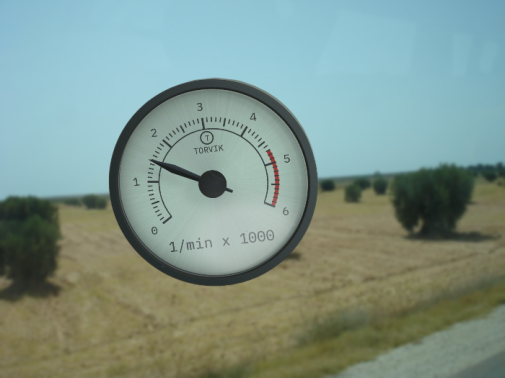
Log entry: 1500 rpm
